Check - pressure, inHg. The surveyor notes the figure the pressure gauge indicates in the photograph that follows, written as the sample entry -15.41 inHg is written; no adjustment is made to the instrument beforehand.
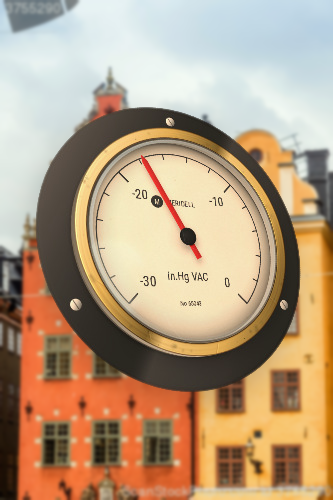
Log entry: -18 inHg
